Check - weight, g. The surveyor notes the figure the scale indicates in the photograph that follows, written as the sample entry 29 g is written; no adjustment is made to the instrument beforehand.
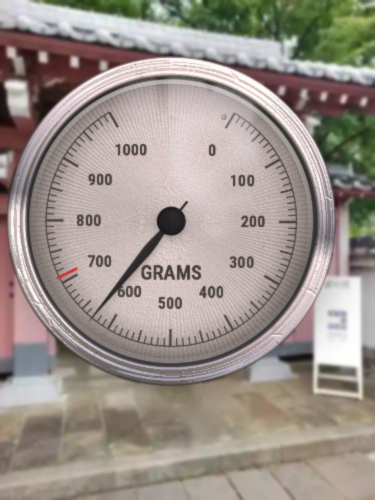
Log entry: 630 g
